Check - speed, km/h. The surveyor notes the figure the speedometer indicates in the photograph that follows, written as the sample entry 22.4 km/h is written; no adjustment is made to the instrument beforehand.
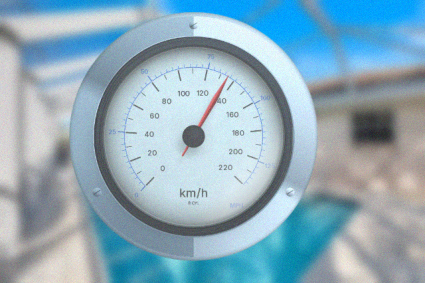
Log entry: 135 km/h
